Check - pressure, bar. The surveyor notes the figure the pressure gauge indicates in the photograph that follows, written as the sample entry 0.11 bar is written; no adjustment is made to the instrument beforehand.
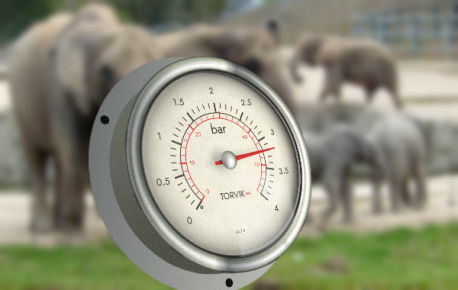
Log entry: 3.2 bar
